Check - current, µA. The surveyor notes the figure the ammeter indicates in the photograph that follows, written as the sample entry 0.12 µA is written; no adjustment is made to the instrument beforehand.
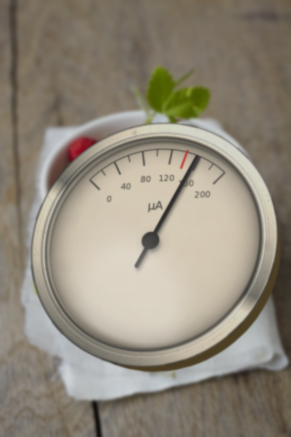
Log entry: 160 µA
